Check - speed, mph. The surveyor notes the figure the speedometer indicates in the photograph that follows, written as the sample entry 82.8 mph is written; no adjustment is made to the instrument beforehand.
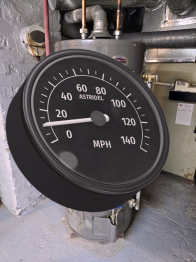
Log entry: 10 mph
